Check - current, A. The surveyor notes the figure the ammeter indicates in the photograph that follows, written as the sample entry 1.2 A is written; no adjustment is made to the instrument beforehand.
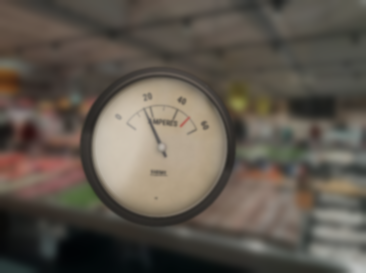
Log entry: 15 A
